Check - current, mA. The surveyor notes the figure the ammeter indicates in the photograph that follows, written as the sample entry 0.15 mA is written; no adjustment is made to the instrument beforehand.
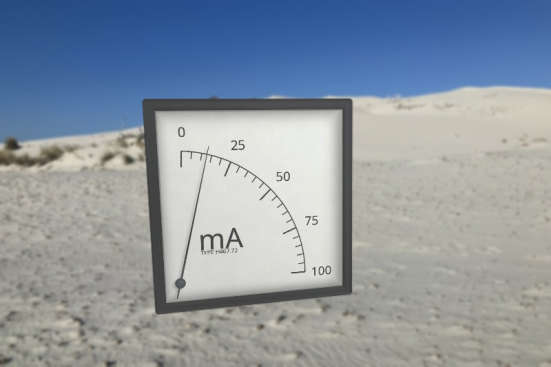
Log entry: 12.5 mA
